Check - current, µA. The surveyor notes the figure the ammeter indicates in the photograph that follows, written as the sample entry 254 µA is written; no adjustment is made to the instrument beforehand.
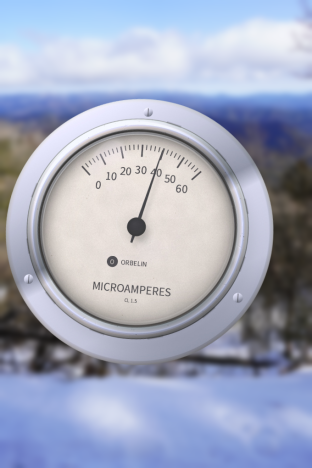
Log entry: 40 µA
